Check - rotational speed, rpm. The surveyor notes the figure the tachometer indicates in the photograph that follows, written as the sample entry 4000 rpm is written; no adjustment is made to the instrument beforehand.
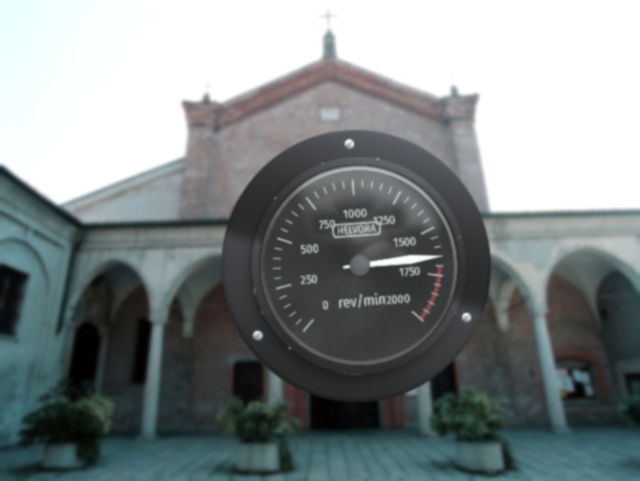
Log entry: 1650 rpm
